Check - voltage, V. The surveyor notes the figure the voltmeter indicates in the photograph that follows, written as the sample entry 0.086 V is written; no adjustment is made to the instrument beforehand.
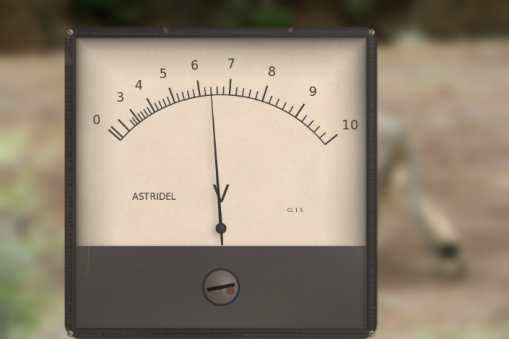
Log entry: 6.4 V
